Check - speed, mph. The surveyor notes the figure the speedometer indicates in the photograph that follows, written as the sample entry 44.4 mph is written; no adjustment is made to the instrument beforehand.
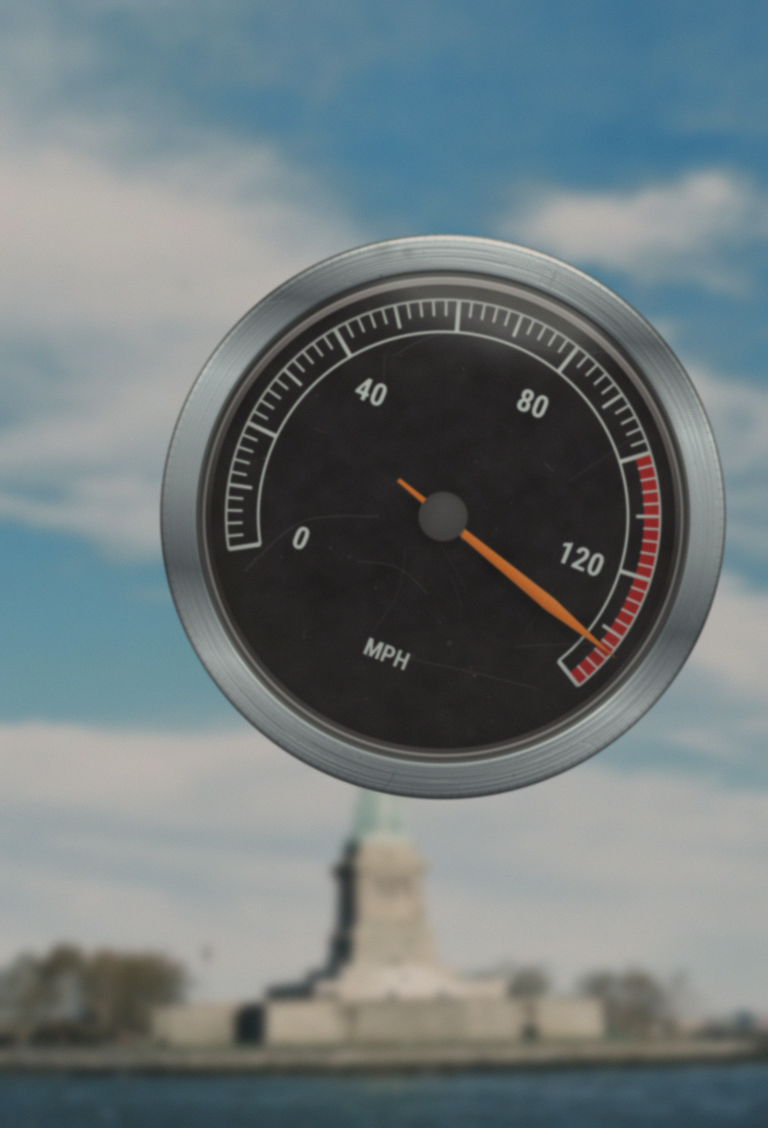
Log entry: 133 mph
